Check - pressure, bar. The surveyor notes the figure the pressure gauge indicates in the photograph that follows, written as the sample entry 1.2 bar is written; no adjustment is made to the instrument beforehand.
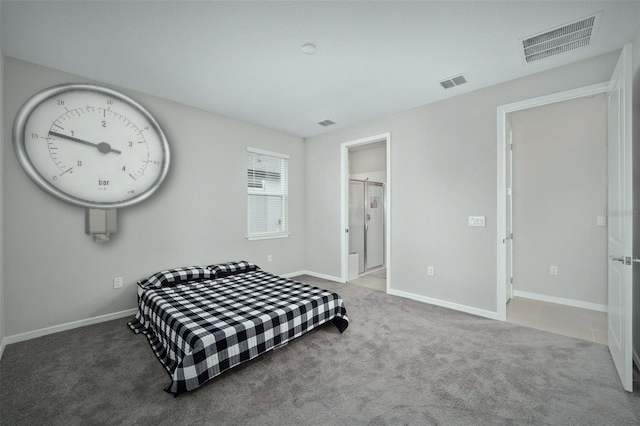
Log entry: 0.8 bar
